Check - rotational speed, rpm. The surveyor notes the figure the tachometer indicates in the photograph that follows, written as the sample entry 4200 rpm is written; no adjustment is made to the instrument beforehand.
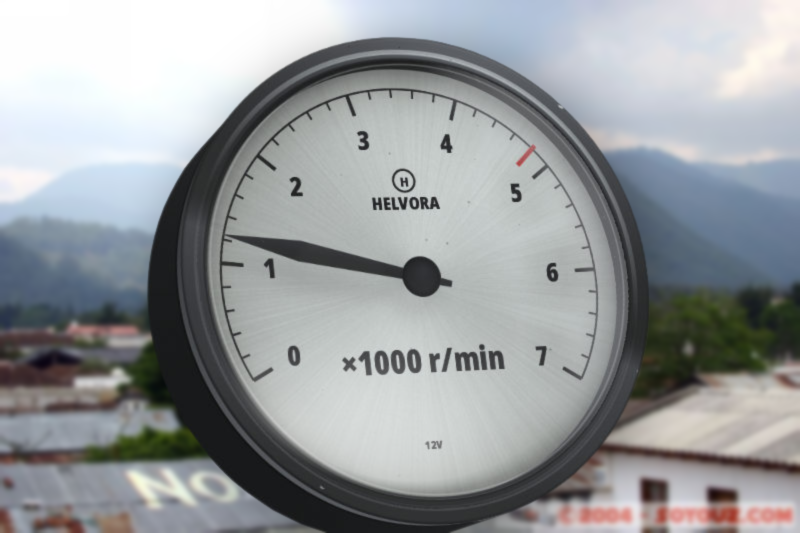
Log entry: 1200 rpm
